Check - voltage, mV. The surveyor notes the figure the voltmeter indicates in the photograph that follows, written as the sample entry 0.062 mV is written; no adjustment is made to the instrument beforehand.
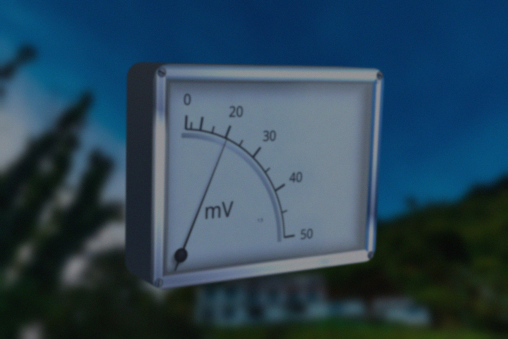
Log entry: 20 mV
